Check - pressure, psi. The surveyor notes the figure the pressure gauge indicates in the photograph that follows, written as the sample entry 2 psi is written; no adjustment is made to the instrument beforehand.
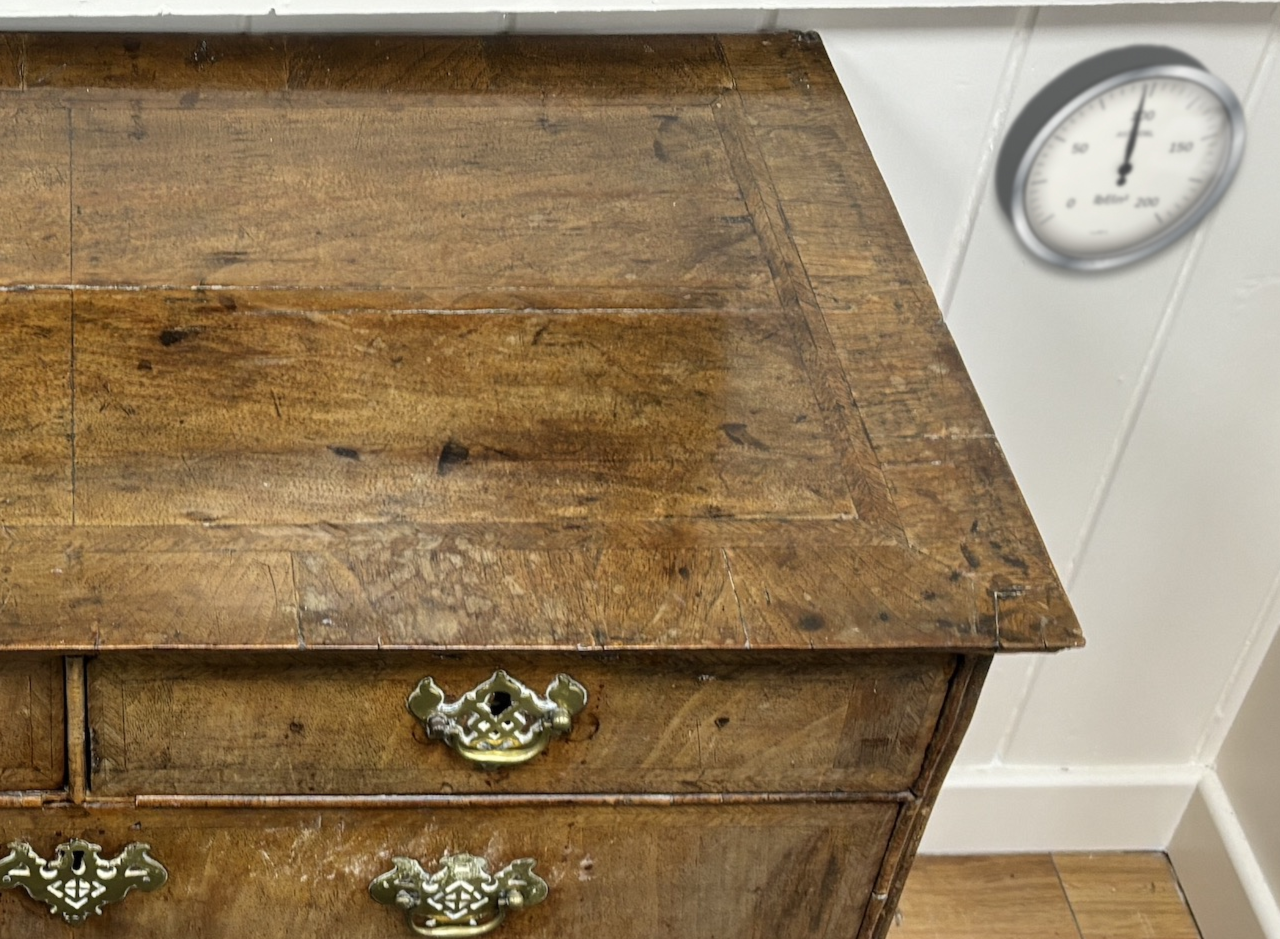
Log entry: 95 psi
